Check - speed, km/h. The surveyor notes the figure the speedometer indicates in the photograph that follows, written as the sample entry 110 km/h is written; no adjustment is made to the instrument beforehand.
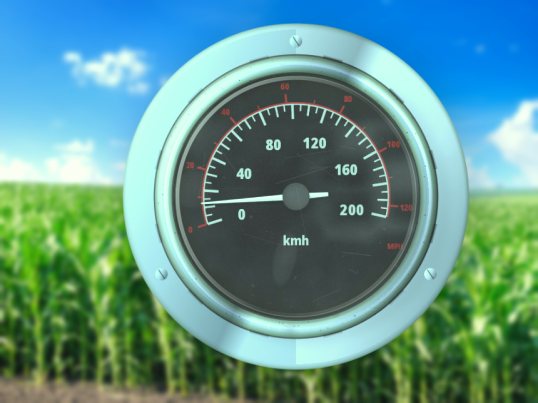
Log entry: 12.5 km/h
